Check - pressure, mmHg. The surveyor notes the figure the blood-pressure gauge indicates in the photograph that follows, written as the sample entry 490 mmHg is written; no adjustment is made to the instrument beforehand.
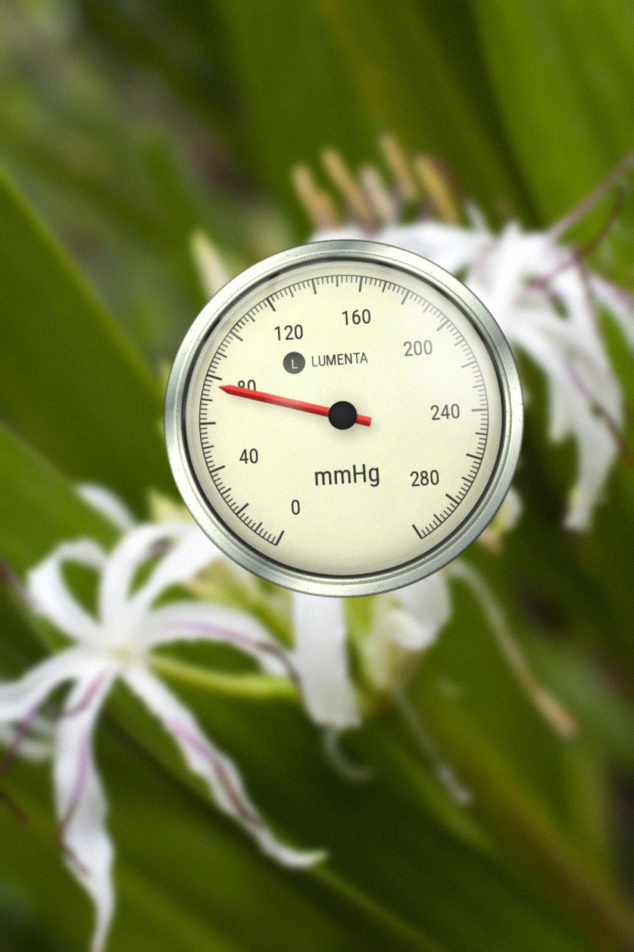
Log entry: 76 mmHg
